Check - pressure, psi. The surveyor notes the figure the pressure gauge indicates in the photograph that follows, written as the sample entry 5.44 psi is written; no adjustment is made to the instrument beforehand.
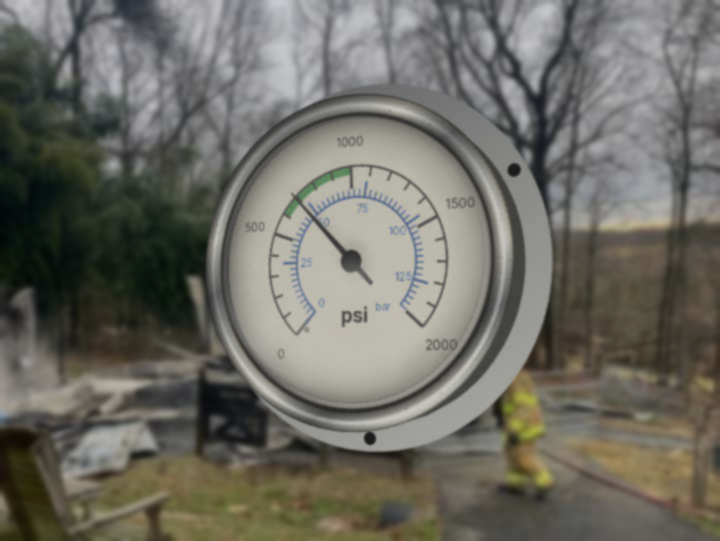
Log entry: 700 psi
